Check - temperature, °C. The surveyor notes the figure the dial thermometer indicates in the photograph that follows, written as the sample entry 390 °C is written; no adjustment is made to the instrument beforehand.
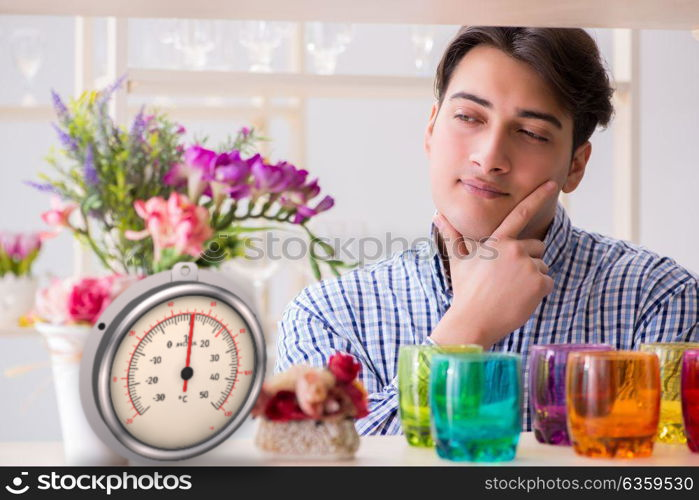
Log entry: 10 °C
